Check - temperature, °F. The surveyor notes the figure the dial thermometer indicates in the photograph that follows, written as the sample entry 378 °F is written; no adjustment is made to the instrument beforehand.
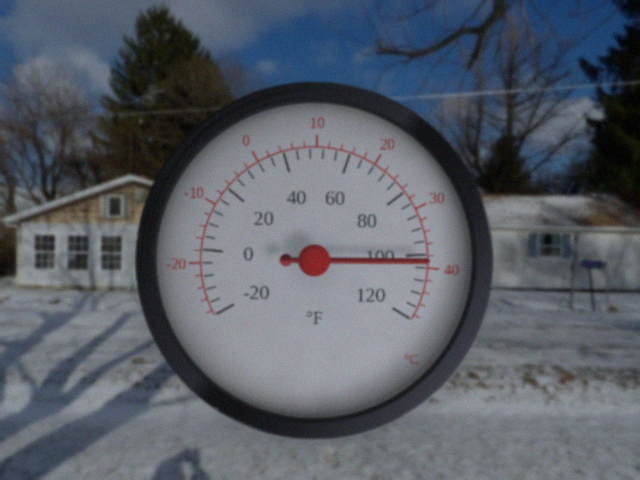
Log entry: 102 °F
